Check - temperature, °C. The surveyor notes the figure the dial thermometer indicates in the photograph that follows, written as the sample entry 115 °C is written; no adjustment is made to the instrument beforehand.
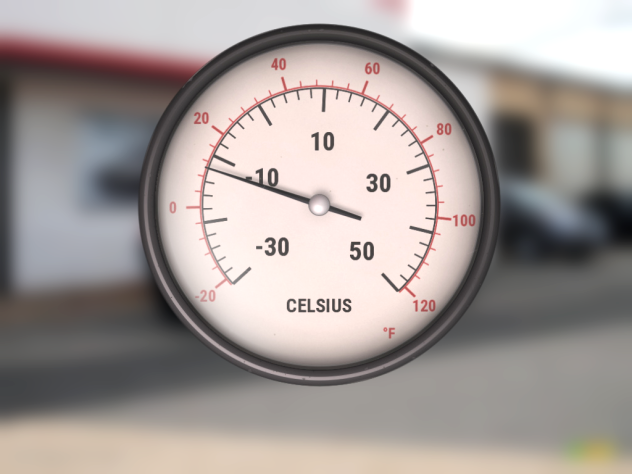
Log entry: -12 °C
